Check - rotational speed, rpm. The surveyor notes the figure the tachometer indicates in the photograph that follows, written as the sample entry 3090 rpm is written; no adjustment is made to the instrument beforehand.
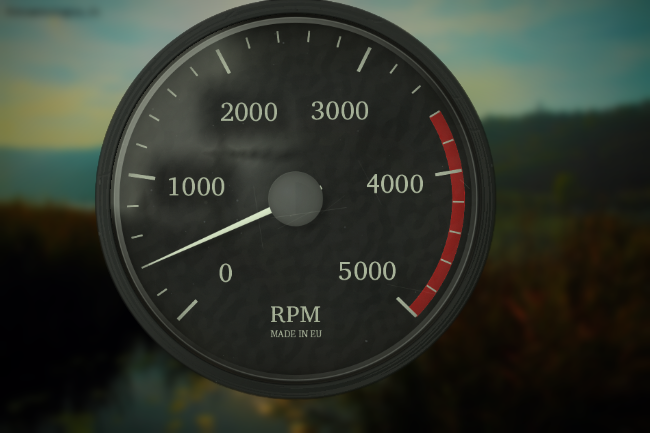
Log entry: 400 rpm
